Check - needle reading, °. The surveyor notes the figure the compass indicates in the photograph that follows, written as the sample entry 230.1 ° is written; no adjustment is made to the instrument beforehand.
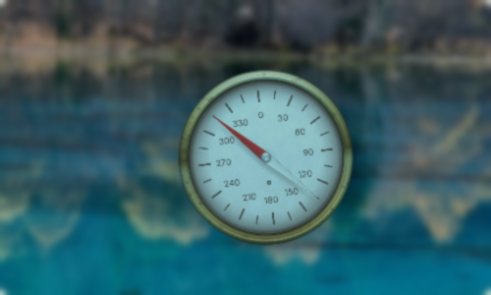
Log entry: 315 °
